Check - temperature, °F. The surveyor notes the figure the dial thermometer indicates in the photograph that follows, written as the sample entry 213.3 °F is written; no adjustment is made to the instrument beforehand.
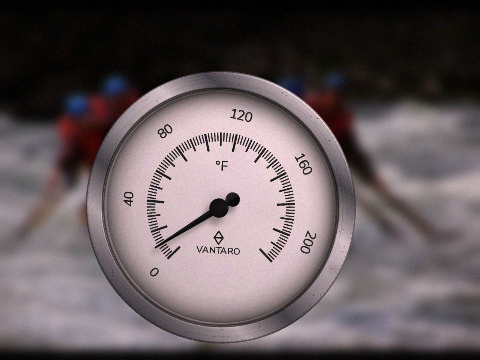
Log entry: 10 °F
